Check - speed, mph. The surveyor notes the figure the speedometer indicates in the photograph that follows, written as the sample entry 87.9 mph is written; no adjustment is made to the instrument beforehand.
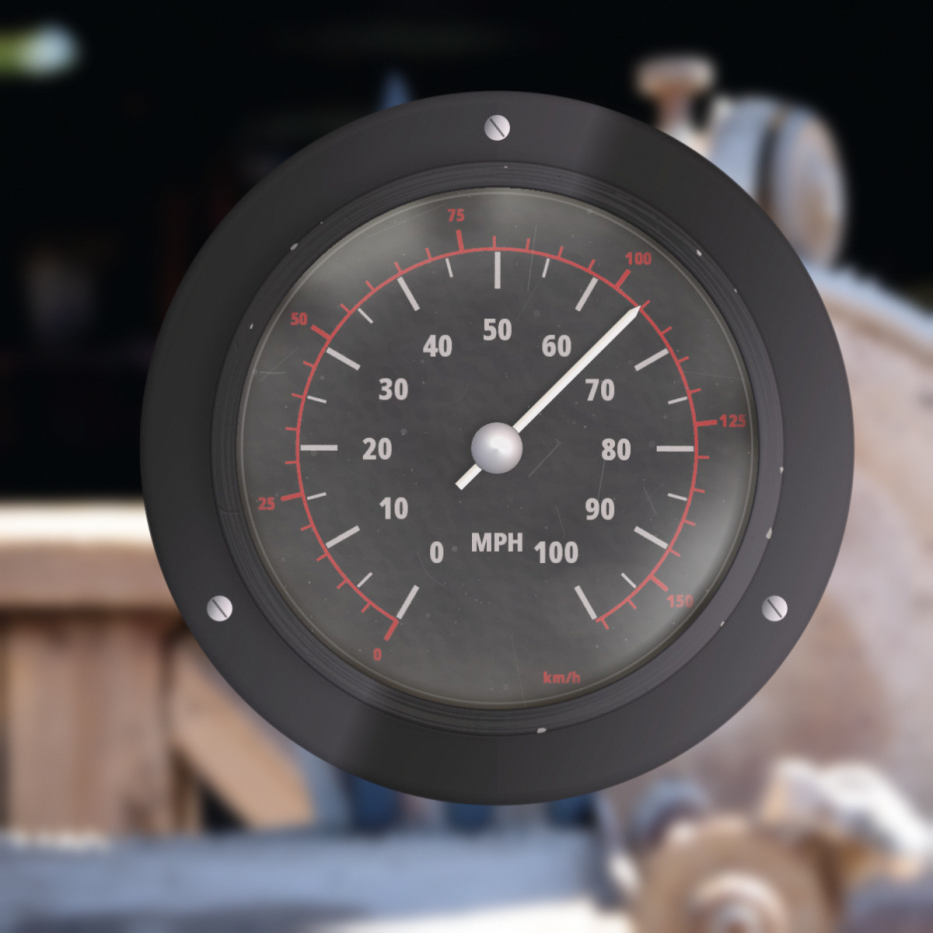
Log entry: 65 mph
